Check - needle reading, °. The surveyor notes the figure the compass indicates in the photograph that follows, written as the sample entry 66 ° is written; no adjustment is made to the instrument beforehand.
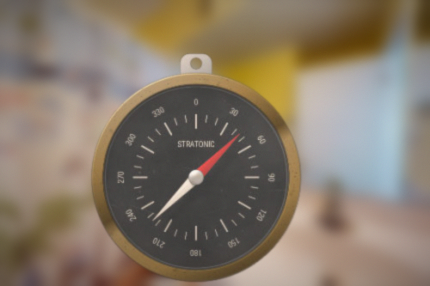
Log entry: 45 °
